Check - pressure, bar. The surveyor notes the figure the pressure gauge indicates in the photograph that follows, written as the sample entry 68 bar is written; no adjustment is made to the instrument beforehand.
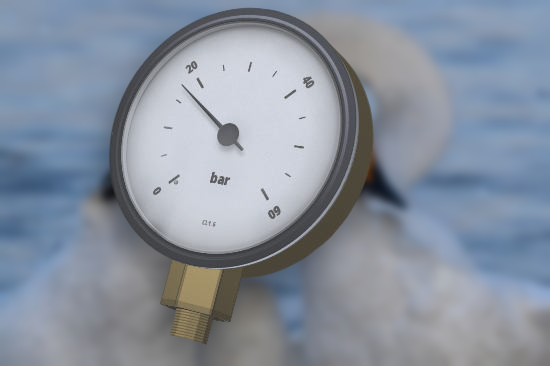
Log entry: 17.5 bar
